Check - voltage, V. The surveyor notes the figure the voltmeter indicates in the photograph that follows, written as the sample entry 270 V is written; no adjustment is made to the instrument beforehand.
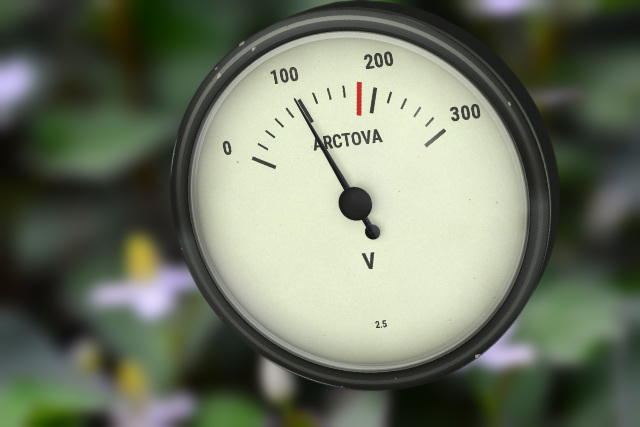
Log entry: 100 V
